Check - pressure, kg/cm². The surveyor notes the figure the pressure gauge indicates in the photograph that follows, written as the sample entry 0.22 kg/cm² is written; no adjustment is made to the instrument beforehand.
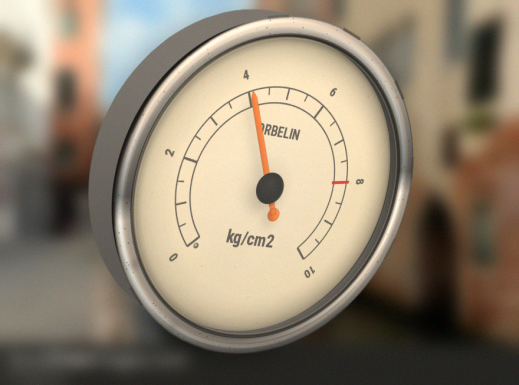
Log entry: 4 kg/cm²
